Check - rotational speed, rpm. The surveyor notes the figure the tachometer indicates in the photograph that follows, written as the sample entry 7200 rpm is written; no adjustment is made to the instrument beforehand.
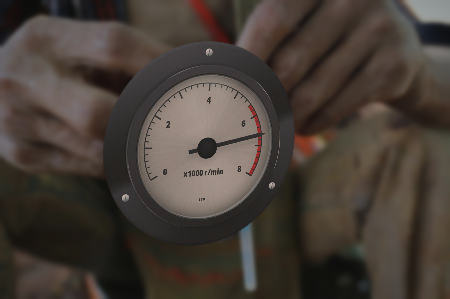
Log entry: 6600 rpm
